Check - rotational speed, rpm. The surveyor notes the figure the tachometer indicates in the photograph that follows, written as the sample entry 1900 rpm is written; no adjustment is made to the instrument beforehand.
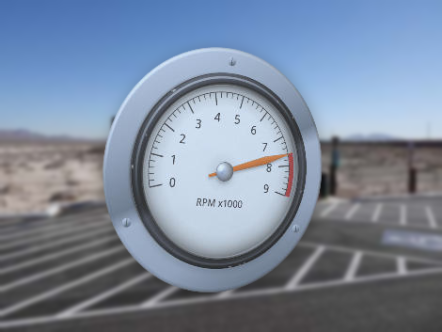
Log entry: 7600 rpm
